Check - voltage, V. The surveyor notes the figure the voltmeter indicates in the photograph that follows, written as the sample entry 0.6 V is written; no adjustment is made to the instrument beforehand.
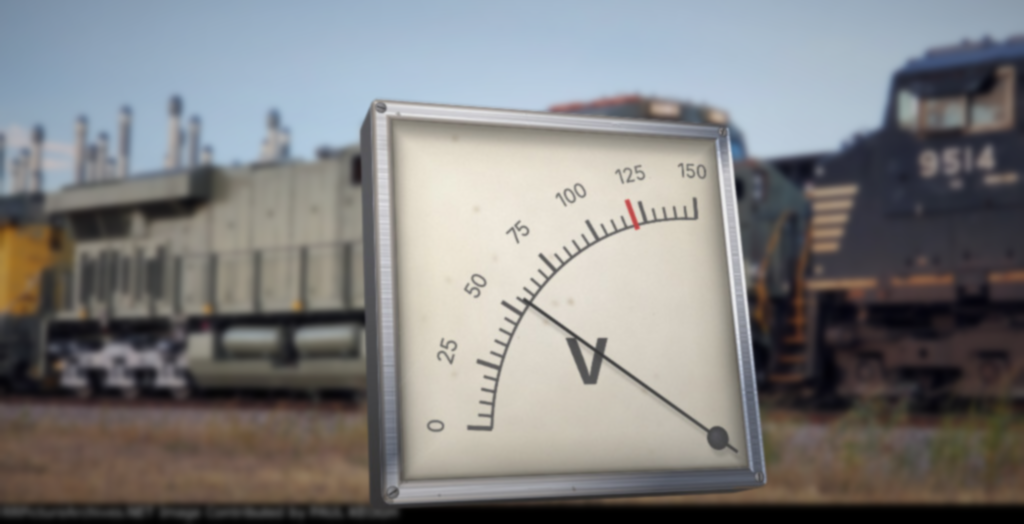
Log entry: 55 V
